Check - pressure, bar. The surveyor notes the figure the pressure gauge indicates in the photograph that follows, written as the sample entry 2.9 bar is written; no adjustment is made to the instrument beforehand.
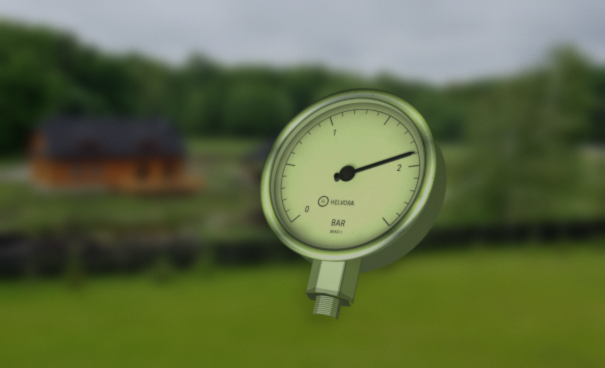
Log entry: 1.9 bar
